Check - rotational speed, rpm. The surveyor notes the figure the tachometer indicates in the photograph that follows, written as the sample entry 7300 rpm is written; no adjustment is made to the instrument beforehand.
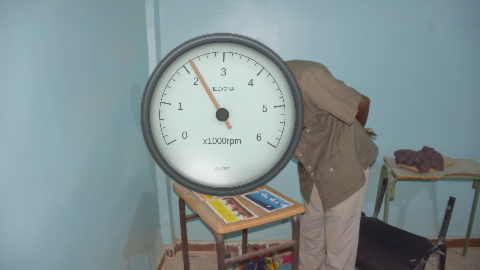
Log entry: 2200 rpm
